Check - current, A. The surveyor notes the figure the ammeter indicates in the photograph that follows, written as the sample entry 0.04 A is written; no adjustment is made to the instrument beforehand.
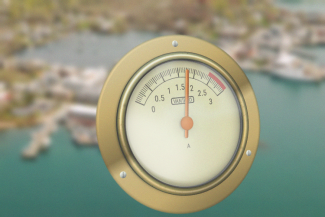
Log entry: 1.75 A
